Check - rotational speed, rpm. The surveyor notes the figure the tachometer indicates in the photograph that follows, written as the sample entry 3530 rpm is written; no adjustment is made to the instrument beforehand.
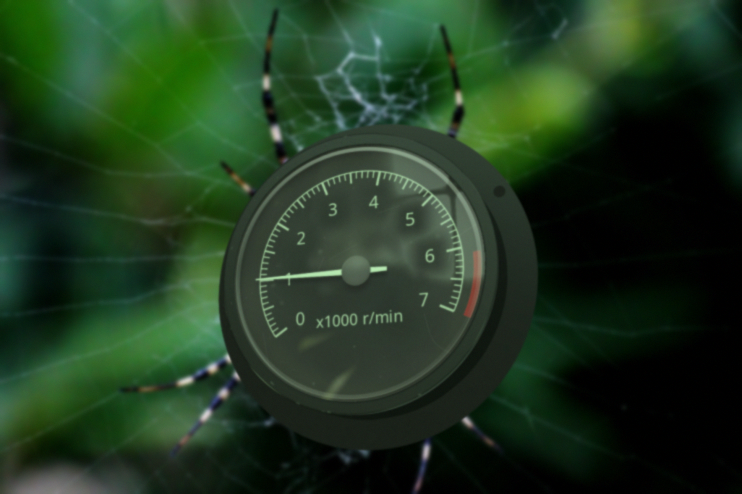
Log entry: 1000 rpm
